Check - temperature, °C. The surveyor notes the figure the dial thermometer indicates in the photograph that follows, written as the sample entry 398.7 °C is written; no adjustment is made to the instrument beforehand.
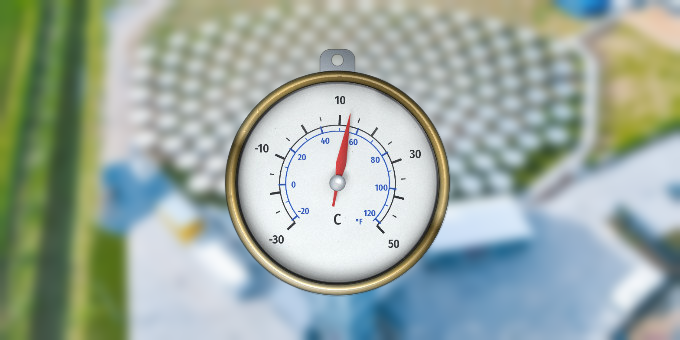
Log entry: 12.5 °C
